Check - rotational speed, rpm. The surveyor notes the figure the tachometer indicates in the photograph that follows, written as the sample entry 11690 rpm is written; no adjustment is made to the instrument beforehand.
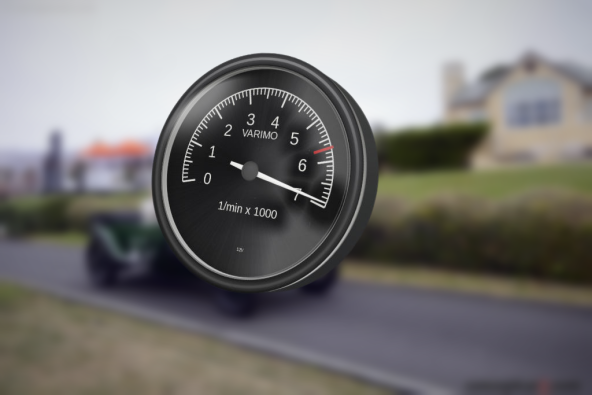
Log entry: 6900 rpm
